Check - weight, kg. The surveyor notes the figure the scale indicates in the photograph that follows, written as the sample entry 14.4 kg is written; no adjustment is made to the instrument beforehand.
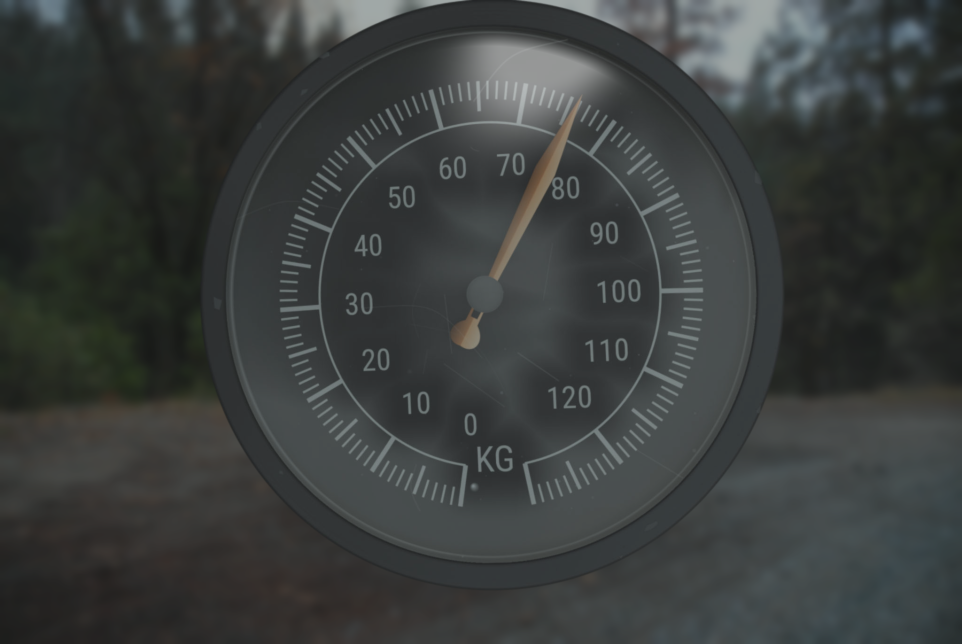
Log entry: 76 kg
